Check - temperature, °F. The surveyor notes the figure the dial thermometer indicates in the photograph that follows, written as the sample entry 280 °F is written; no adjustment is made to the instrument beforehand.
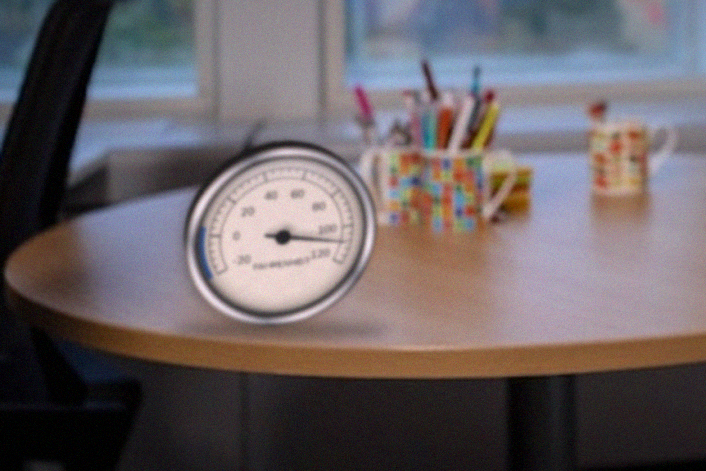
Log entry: 108 °F
